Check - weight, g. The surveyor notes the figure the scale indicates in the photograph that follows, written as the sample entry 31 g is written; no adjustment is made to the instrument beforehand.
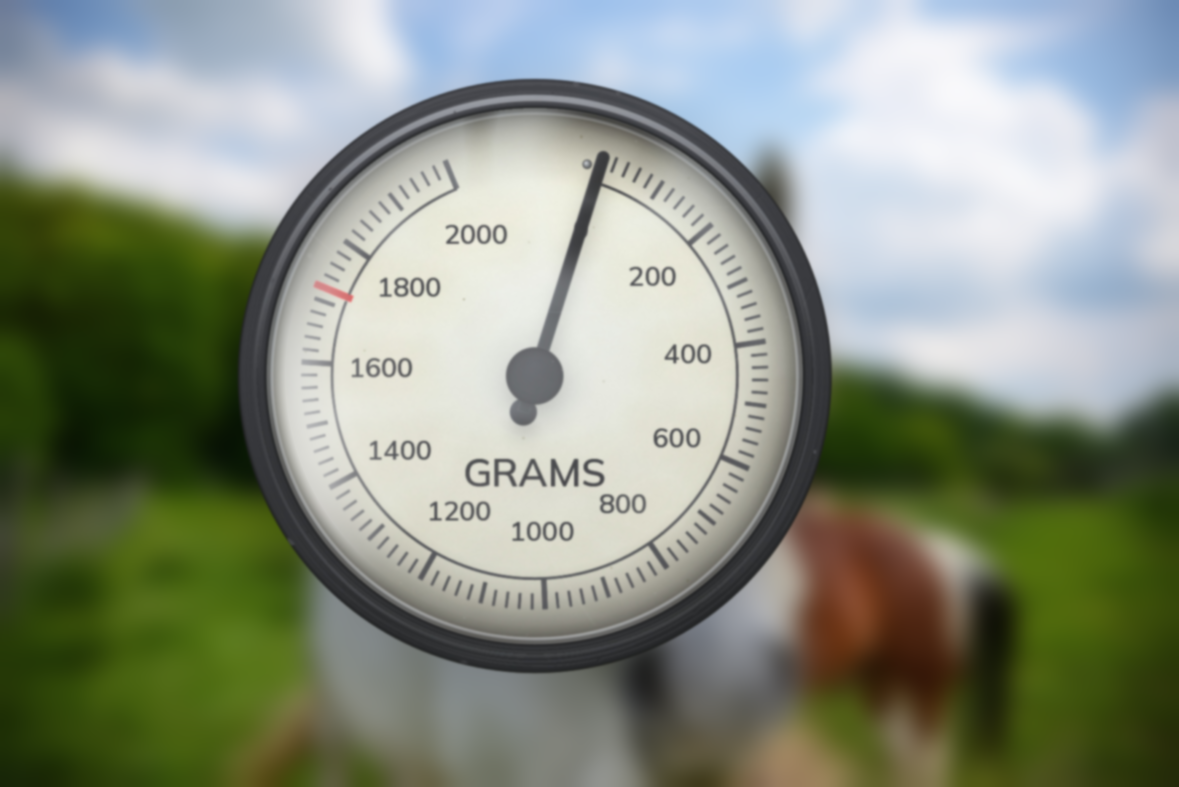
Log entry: 0 g
